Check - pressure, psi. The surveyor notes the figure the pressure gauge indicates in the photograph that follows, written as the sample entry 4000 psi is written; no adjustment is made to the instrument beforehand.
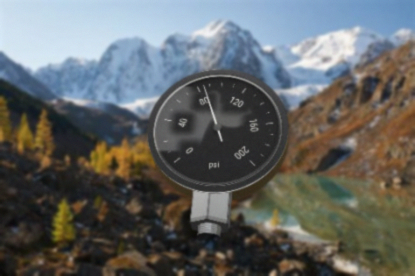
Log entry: 85 psi
